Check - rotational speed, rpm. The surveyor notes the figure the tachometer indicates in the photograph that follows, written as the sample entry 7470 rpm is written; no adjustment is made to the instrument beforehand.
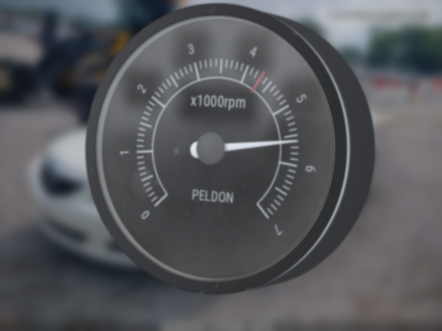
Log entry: 5600 rpm
